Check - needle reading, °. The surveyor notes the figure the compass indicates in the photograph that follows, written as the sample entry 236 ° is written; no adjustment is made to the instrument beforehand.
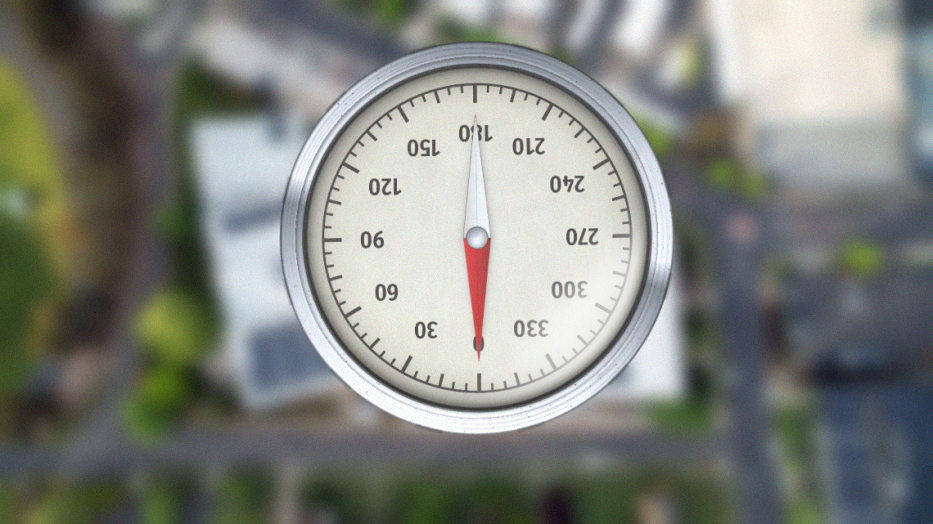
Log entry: 0 °
